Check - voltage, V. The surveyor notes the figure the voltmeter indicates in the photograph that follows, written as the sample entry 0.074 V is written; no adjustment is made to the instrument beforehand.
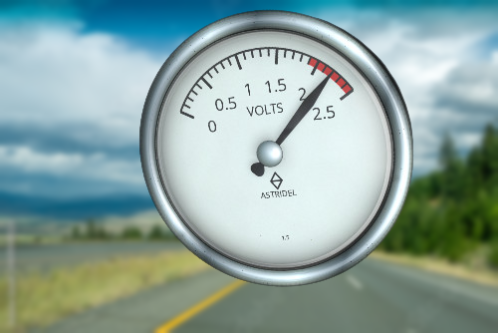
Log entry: 2.2 V
